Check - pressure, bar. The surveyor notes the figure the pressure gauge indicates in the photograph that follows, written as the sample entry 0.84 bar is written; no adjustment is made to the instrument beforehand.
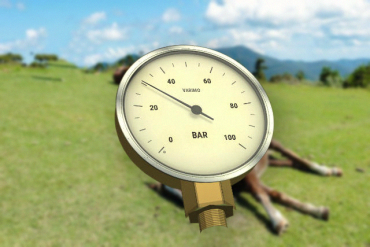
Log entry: 30 bar
